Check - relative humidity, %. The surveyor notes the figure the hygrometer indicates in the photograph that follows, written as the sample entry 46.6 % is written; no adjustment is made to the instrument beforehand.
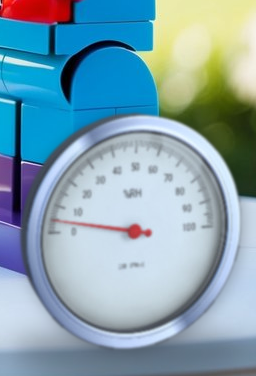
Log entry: 5 %
